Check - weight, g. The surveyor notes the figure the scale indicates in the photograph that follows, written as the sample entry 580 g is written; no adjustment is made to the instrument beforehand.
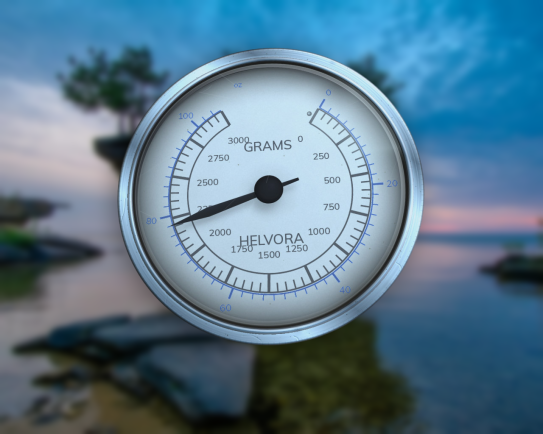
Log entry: 2200 g
